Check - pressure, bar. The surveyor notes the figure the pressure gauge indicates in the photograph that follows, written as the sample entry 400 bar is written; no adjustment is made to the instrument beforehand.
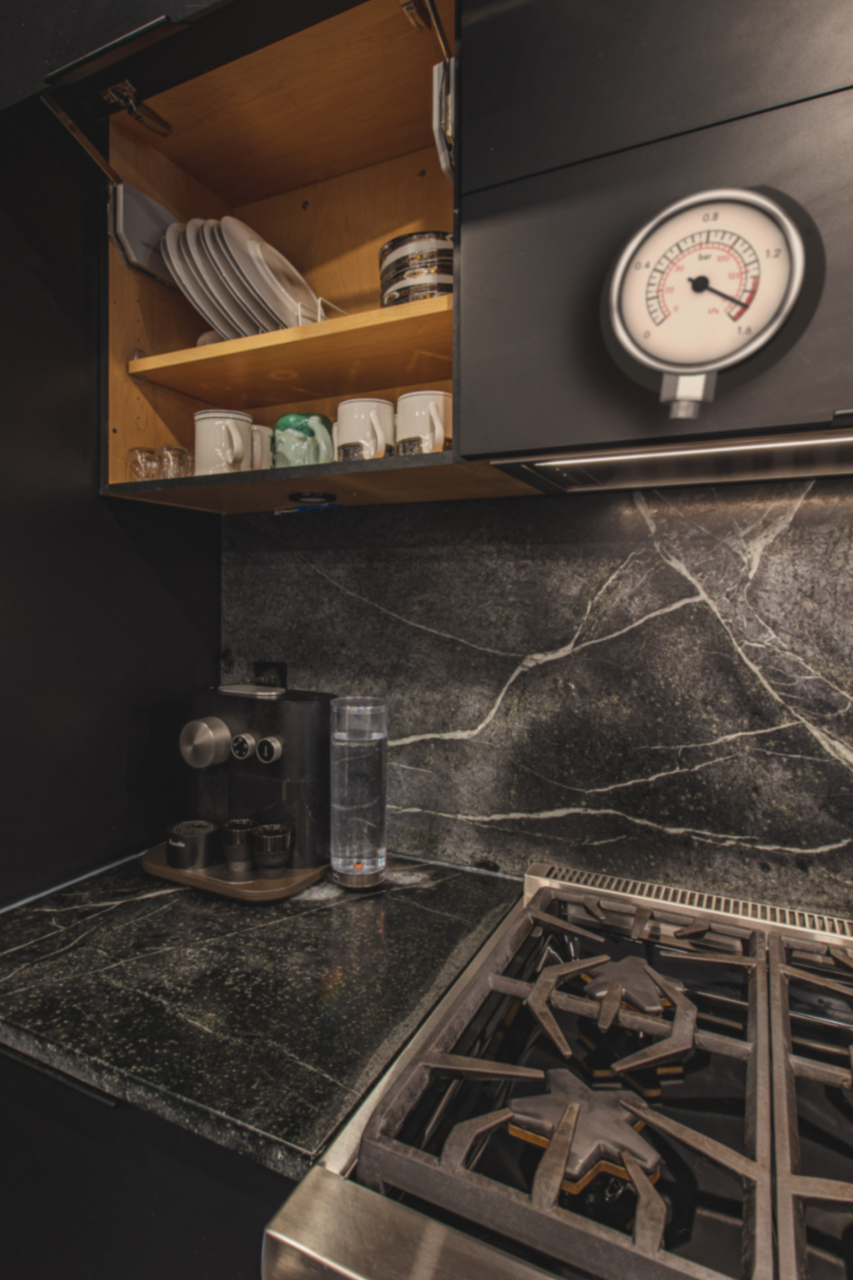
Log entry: 1.5 bar
